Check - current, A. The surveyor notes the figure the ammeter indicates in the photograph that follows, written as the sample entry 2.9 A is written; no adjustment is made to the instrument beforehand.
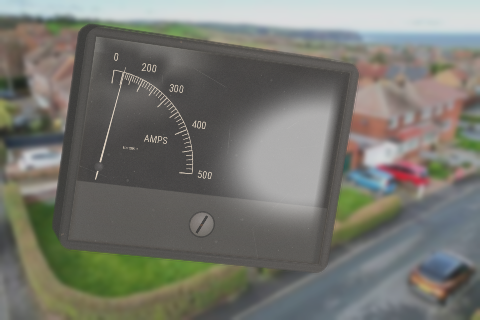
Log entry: 100 A
